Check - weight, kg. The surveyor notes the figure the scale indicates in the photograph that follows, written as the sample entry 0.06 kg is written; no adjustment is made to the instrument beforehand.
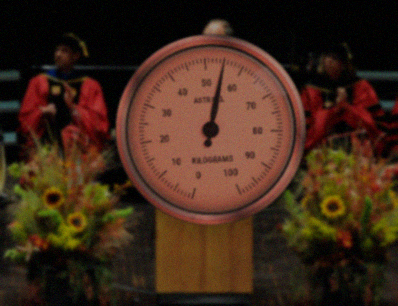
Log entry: 55 kg
